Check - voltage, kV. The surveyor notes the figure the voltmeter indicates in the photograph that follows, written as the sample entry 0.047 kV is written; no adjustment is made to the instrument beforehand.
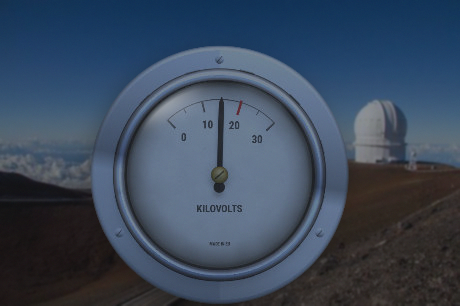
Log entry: 15 kV
